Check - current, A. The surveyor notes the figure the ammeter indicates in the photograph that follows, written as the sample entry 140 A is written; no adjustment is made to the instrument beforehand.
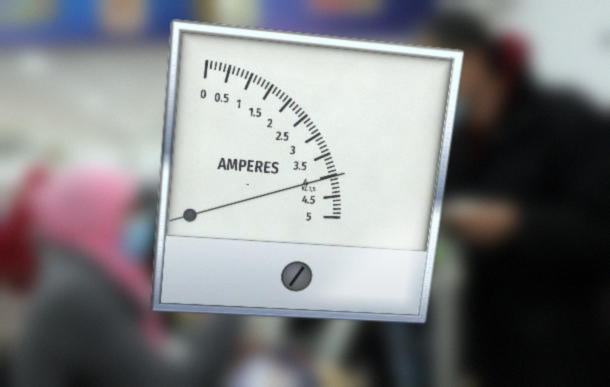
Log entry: 4 A
